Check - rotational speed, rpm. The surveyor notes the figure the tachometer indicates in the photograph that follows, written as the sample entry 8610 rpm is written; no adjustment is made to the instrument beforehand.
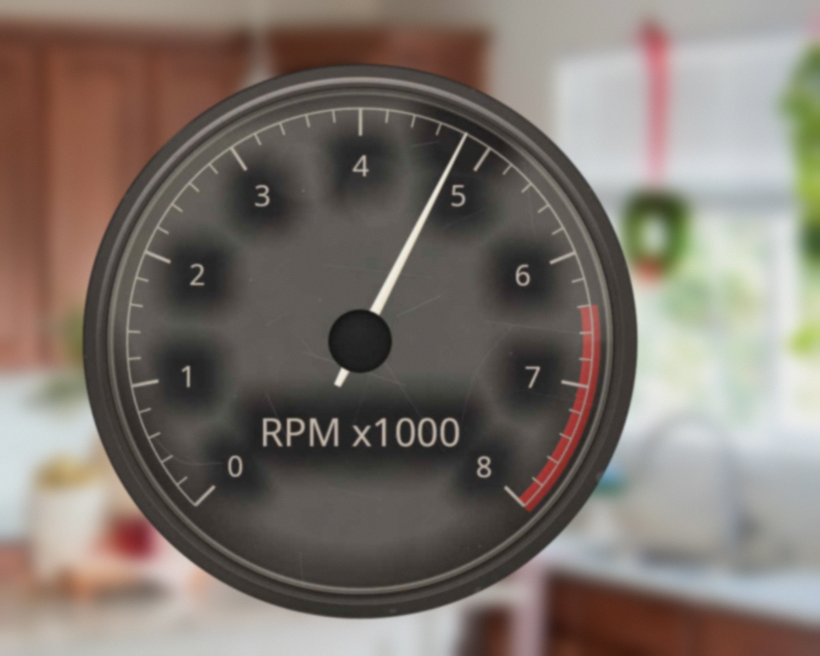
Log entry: 4800 rpm
